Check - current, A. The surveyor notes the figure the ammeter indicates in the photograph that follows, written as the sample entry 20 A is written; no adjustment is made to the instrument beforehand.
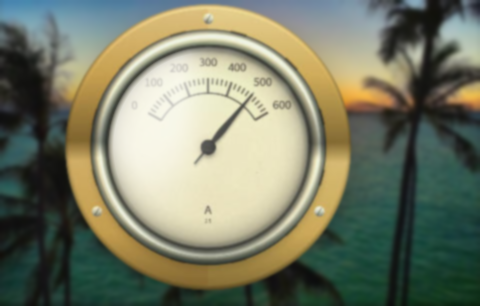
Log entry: 500 A
